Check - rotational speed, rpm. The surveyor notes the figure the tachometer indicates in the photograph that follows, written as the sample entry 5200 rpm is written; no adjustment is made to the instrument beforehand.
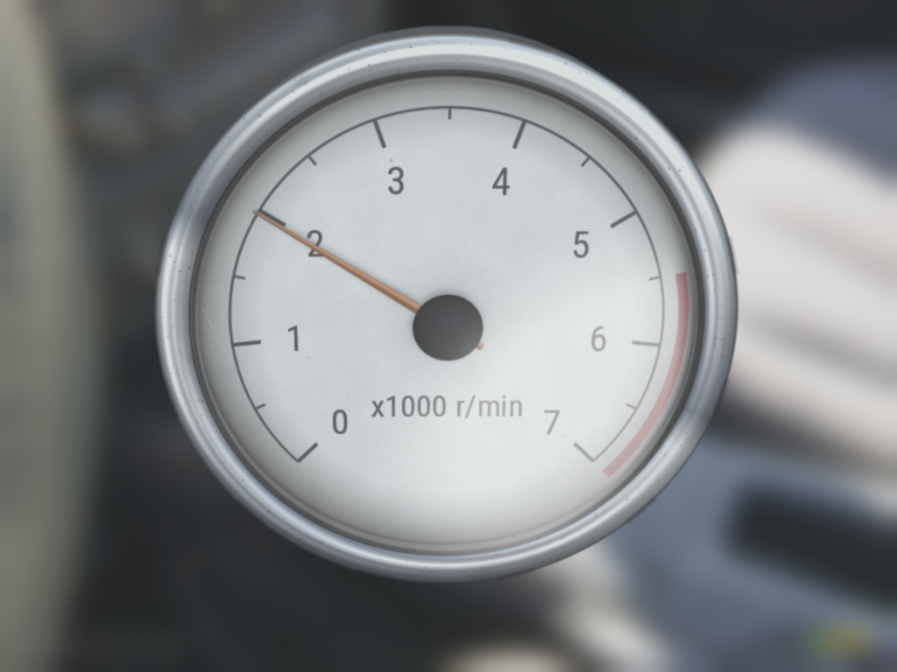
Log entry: 2000 rpm
